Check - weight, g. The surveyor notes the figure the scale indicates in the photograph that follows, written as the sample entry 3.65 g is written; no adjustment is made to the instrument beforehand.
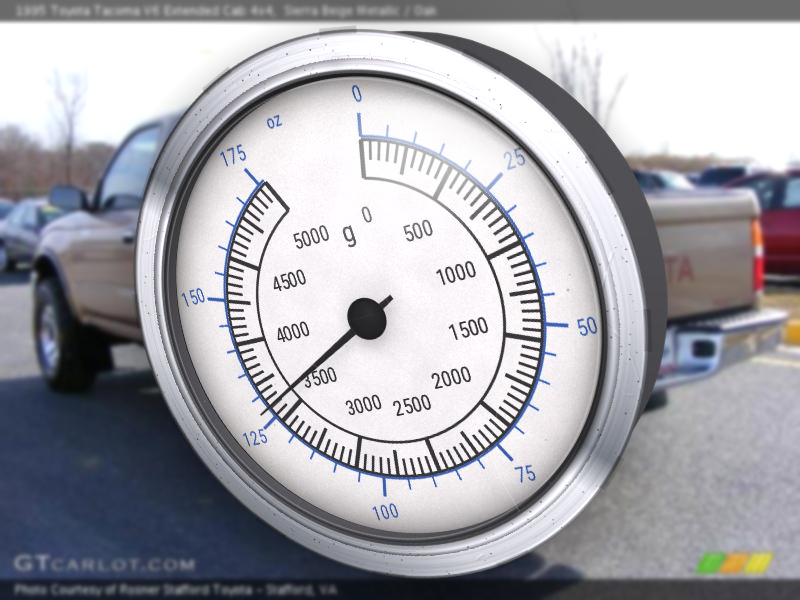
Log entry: 3600 g
